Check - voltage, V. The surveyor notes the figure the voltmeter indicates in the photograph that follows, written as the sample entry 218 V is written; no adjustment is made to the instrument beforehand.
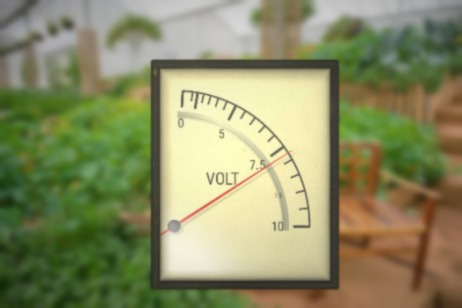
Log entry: 7.75 V
